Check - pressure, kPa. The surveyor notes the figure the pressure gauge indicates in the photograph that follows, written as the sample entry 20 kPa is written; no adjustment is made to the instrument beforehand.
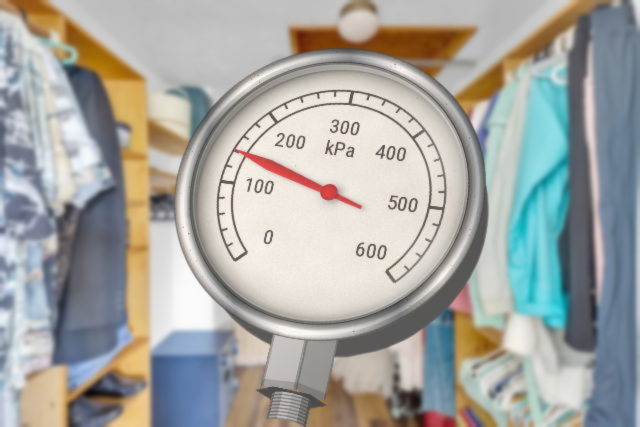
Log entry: 140 kPa
